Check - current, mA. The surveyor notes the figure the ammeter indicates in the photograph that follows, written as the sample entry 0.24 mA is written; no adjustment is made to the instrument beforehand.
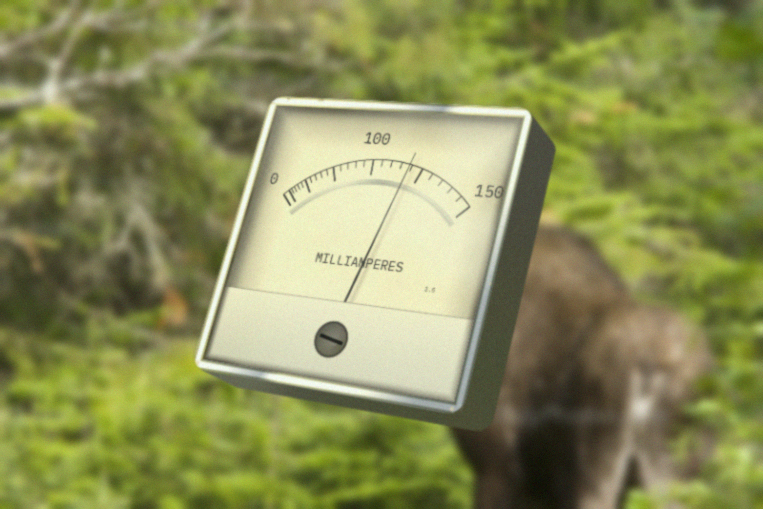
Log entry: 120 mA
